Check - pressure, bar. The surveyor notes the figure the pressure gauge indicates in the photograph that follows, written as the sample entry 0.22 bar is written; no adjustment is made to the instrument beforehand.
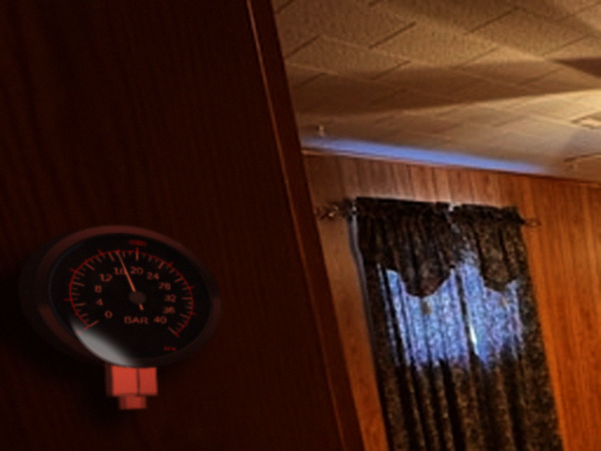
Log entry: 17 bar
